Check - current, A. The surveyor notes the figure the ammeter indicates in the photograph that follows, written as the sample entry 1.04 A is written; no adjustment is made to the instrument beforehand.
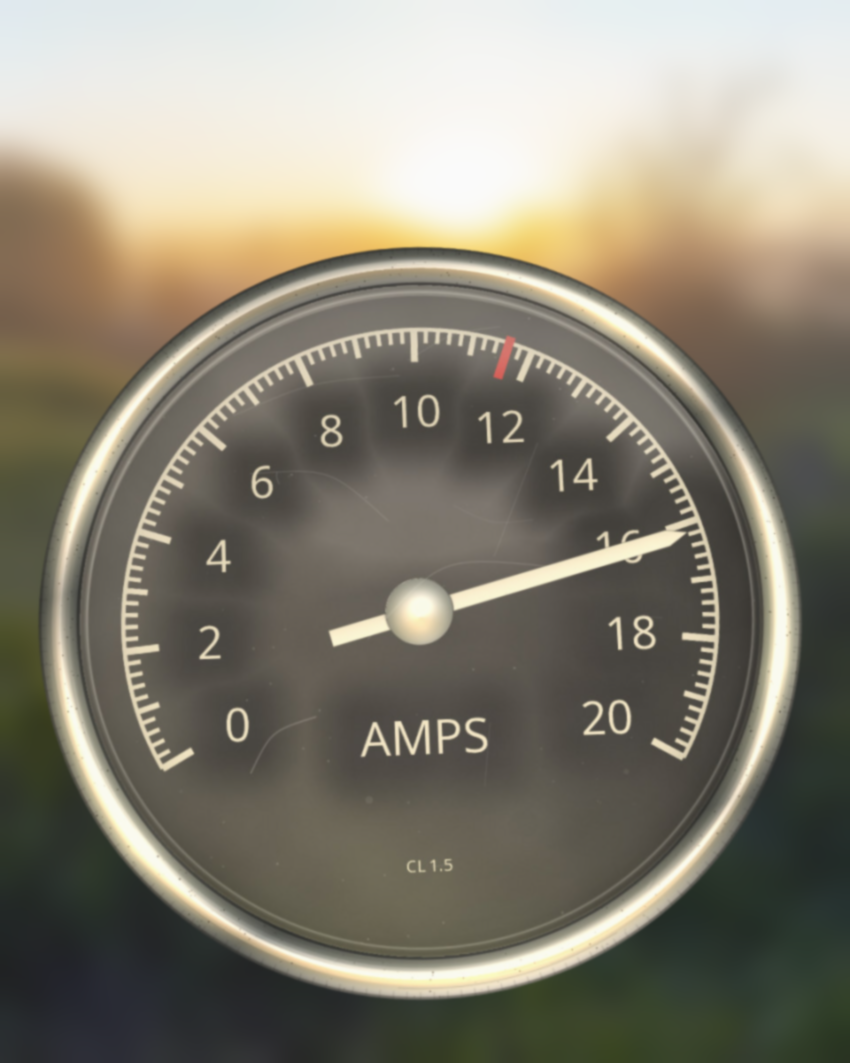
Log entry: 16.2 A
